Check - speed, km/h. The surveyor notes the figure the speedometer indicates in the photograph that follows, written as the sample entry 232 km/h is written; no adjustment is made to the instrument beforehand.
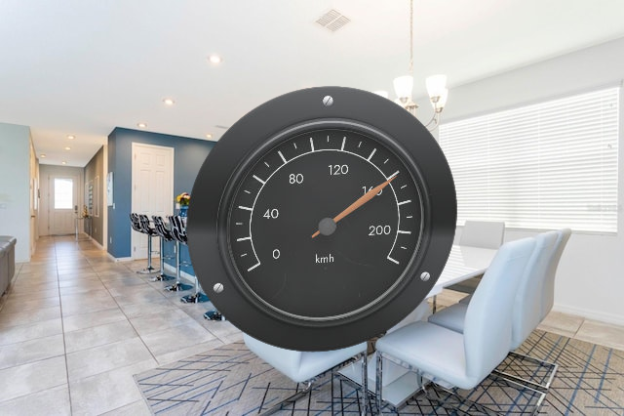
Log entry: 160 km/h
